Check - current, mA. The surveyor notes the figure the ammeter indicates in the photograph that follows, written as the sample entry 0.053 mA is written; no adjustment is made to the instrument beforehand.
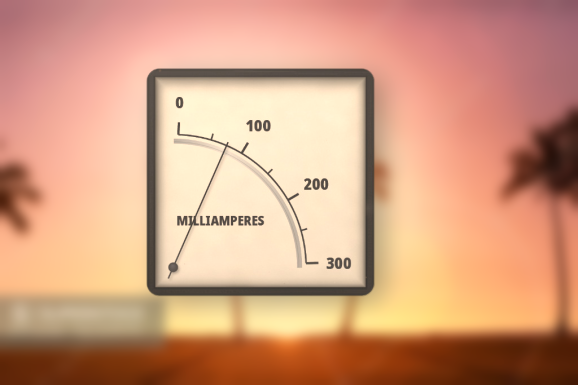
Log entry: 75 mA
